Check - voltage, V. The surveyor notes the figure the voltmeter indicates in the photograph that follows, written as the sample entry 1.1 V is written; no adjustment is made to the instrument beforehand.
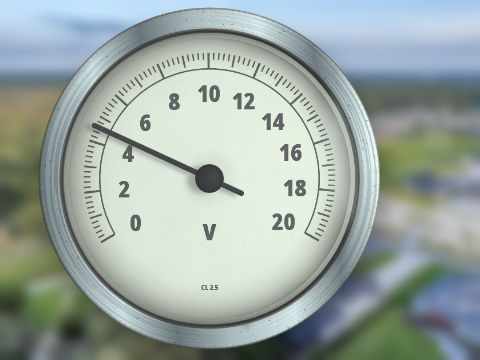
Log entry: 4.6 V
